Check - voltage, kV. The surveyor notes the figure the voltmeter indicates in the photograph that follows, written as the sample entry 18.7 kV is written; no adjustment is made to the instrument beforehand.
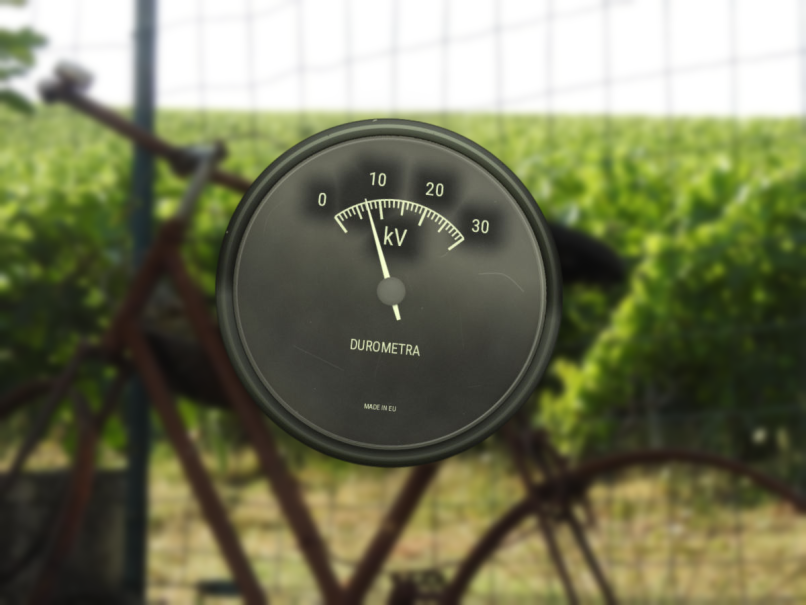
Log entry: 7 kV
